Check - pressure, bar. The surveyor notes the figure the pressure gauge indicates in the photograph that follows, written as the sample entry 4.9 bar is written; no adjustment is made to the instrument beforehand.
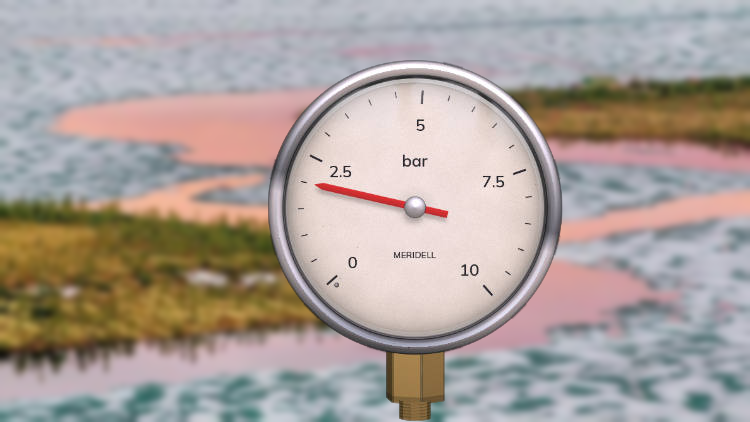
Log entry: 2 bar
